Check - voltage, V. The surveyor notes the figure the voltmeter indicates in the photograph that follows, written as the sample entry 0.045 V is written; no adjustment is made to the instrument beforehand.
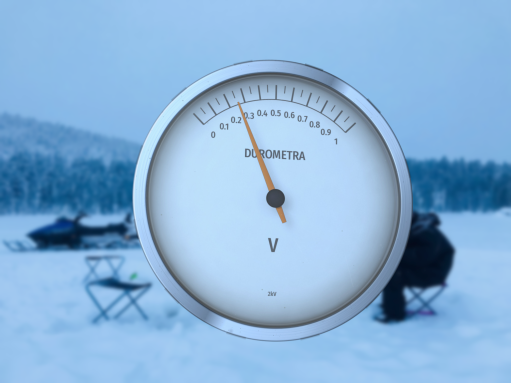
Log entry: 0.25 V
